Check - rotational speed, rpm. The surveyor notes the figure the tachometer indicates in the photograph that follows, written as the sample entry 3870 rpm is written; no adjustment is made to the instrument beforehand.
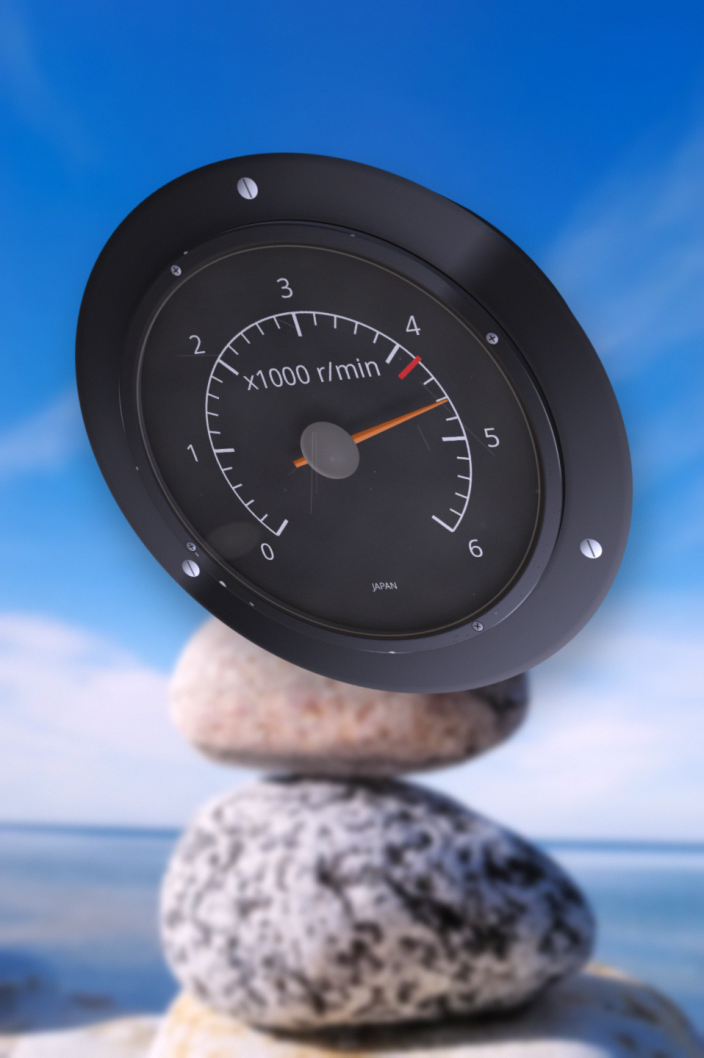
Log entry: 4600 rpm
